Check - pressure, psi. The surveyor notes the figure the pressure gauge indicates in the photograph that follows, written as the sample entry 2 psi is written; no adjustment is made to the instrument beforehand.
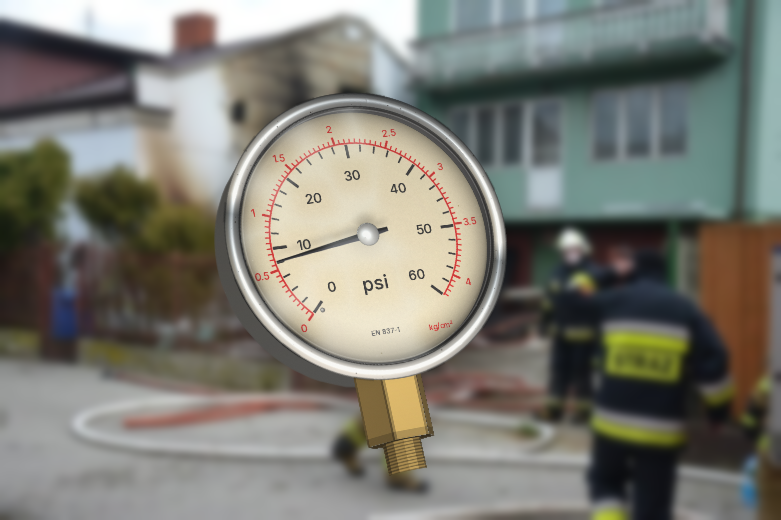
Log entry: 8 psi
